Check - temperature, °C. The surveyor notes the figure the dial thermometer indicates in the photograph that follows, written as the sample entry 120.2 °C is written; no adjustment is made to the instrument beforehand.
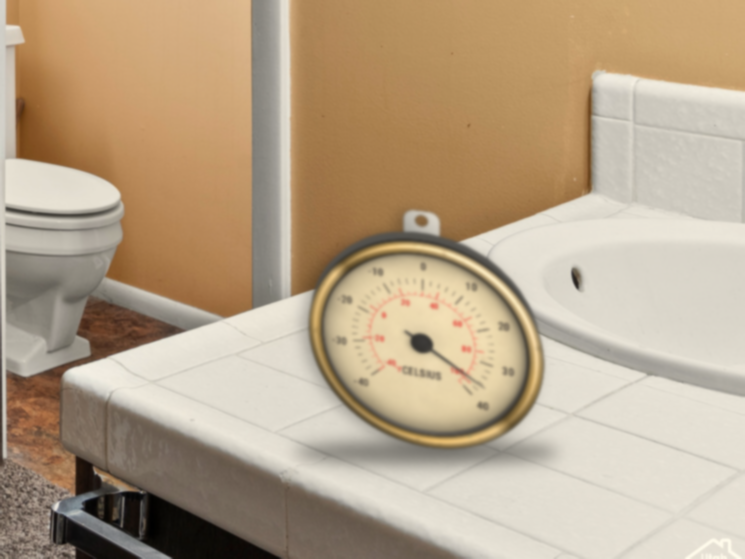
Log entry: 36 °C
